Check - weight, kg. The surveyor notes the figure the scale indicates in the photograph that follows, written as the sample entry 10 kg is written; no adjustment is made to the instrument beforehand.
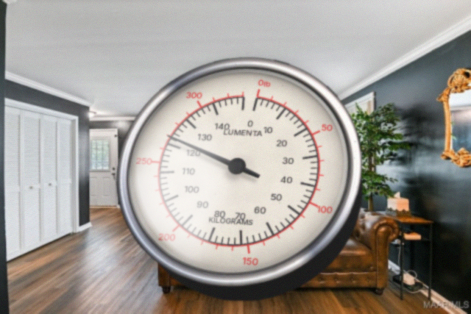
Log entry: 122 kg
